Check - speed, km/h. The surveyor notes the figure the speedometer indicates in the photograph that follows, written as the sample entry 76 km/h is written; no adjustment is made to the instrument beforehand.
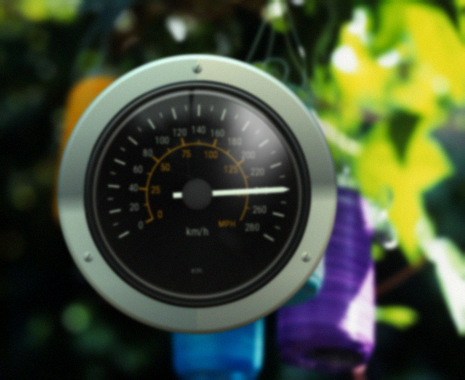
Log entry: 240 km/h
